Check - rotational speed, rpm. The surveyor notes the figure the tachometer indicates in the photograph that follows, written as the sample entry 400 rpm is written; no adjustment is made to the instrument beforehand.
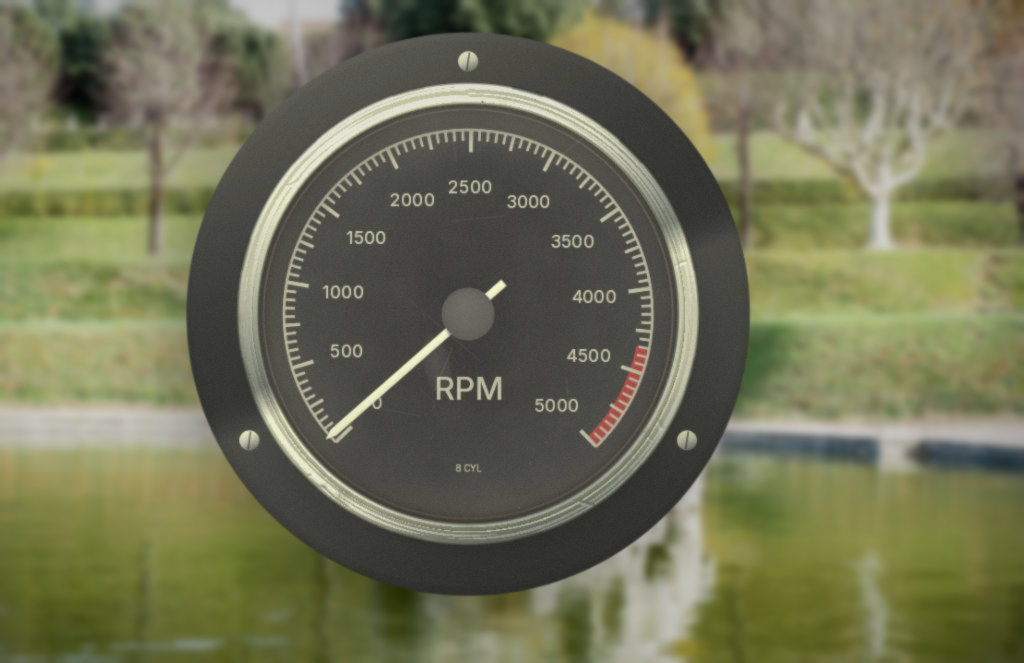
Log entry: 50 rpm
